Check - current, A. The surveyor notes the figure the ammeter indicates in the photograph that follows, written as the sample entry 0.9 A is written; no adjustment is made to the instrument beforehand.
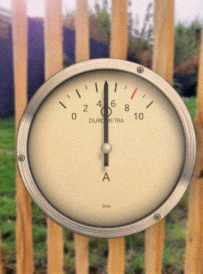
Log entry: 5 A
